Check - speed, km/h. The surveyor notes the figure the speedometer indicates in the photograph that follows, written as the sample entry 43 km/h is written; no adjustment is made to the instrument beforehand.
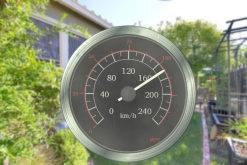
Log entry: 170 km/h
